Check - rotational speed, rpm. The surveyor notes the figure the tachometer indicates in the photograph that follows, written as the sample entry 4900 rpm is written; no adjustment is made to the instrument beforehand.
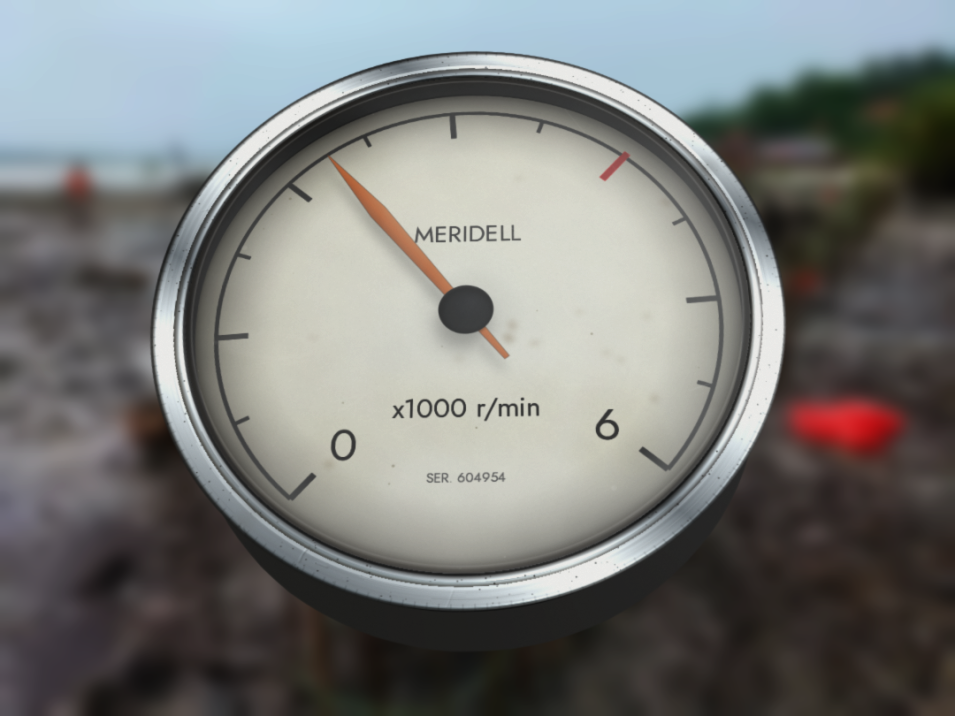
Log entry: 2250 rpm
